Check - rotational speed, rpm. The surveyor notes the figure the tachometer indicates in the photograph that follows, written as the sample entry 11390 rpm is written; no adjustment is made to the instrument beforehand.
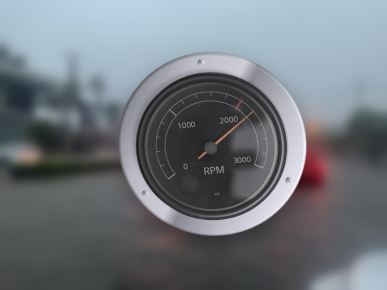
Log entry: 2200 rpm
